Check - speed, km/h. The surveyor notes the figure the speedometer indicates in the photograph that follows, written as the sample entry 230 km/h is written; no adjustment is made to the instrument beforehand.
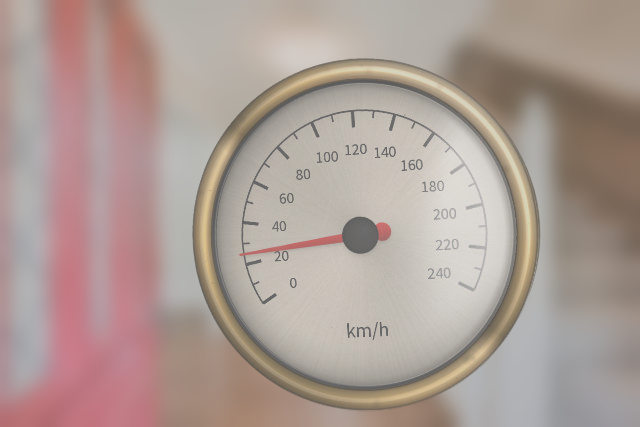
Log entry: 25 km/h
